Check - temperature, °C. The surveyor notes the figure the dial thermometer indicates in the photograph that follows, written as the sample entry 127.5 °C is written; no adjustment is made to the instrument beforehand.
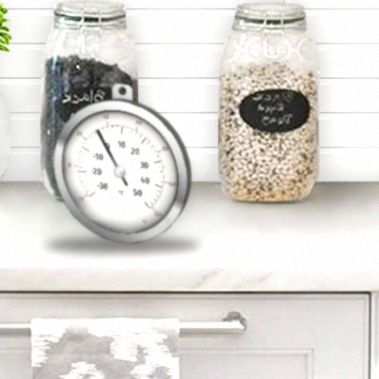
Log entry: 0 °C
